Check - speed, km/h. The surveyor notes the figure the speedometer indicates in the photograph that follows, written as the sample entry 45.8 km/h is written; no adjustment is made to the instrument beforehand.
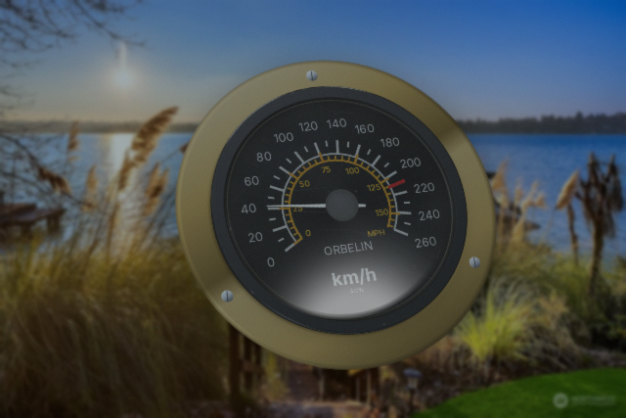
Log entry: 40 km/h
